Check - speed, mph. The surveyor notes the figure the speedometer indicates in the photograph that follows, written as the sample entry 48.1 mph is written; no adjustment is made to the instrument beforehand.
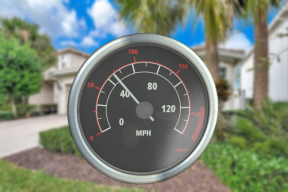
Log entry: 45 mph
